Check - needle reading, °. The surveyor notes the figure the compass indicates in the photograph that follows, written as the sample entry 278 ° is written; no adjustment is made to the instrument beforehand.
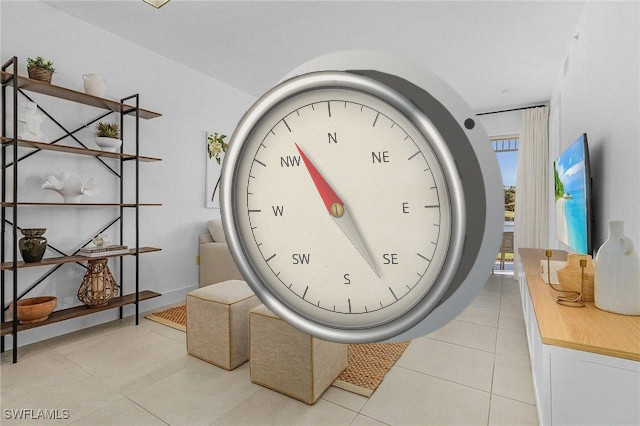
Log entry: 330 °
